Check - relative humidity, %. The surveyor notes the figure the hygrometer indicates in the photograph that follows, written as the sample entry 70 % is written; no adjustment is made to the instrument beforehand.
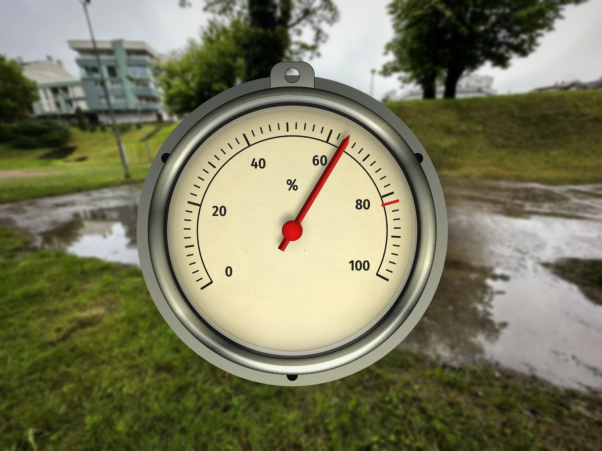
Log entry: 64 %
